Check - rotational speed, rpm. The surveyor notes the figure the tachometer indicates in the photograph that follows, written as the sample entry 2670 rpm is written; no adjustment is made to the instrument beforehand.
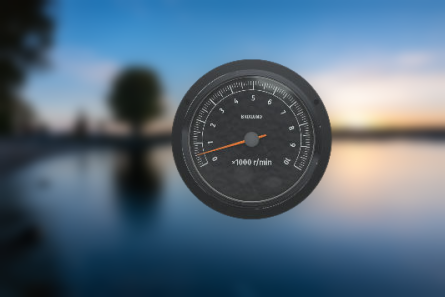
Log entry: 500 rpm
